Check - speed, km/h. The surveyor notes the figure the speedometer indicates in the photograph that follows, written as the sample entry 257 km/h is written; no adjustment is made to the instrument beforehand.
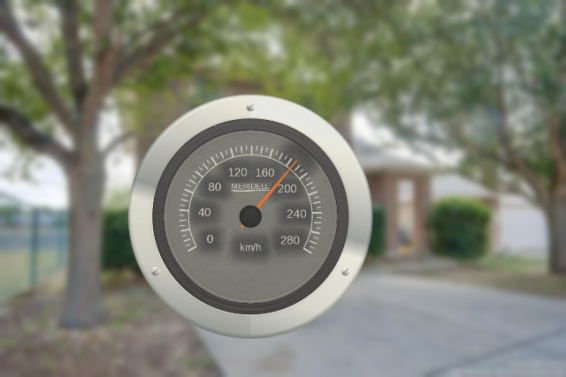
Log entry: 185 km/h
